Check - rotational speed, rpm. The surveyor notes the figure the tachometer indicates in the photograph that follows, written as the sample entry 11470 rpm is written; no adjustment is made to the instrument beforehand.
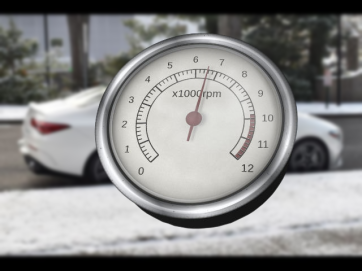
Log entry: 6600 rpm
